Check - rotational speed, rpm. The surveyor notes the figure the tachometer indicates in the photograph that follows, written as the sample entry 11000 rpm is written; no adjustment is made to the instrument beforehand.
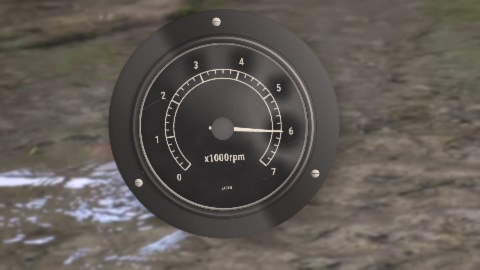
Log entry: 6000 rpm
